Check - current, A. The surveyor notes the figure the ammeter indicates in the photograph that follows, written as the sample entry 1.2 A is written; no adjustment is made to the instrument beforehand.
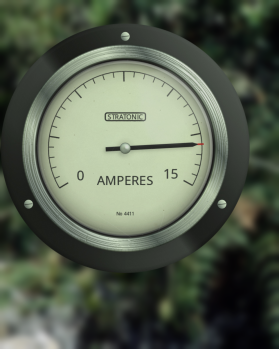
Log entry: 13 A
